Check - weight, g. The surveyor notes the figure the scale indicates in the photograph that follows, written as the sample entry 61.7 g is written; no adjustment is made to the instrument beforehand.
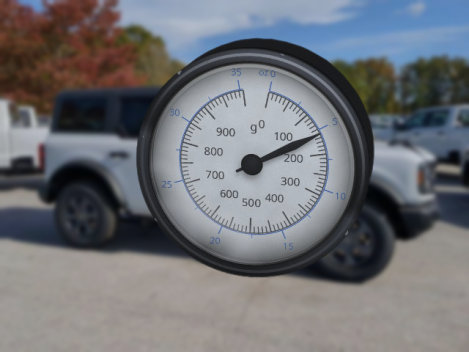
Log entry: 150 g
